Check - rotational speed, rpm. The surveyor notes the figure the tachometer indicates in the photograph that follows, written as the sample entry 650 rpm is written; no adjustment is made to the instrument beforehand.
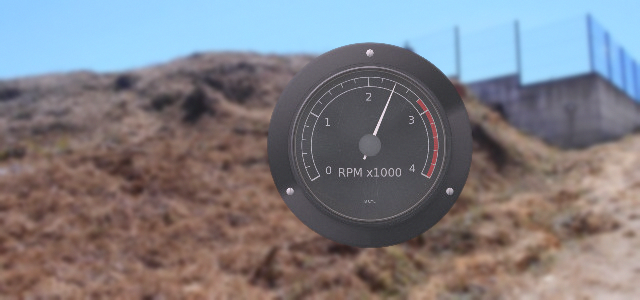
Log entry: 2400 rpm
